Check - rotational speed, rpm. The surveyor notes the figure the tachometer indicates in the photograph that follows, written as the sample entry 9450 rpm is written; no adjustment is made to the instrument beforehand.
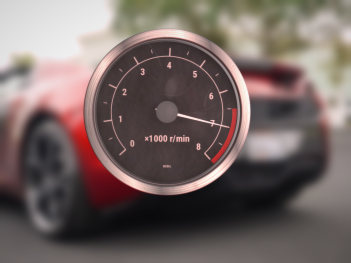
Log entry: 7000 rpm
